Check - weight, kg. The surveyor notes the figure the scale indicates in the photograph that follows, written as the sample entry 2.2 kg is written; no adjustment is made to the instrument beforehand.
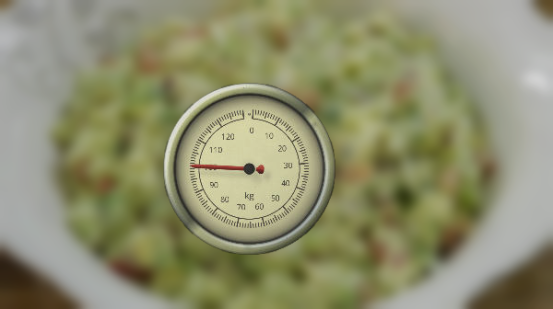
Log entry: 100 kg
